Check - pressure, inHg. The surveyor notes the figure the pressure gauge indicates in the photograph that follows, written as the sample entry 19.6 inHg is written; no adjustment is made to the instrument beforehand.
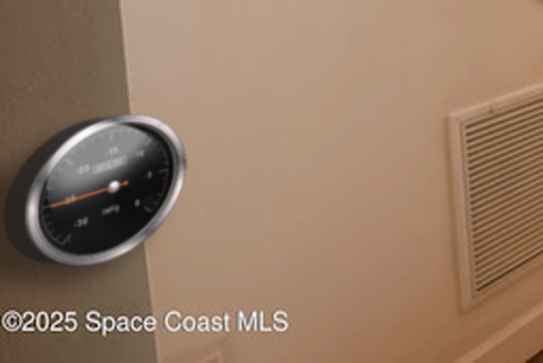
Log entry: -25 inHg
